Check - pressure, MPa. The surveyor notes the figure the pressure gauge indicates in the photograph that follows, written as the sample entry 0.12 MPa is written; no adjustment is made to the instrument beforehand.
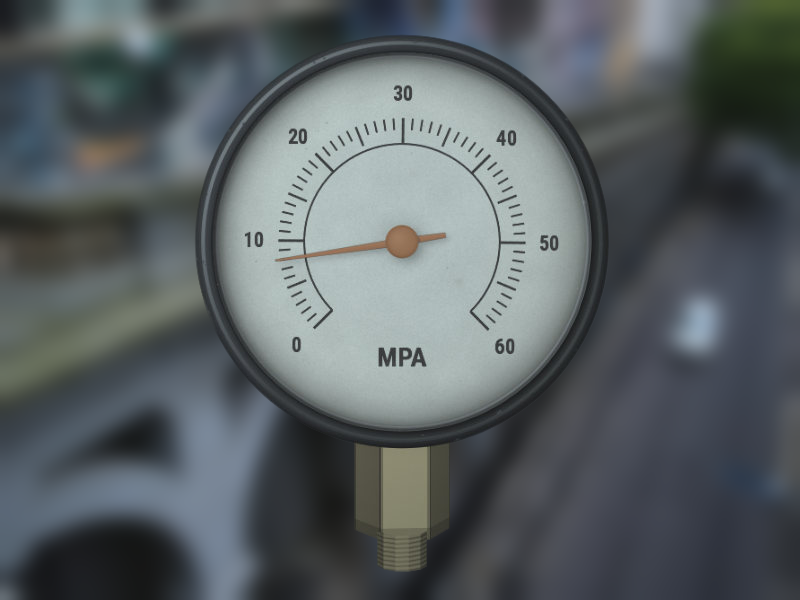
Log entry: 8 MPa
